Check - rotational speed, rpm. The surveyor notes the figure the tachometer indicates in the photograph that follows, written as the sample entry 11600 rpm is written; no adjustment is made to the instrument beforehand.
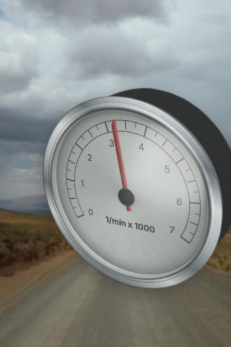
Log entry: 3250 rpm
